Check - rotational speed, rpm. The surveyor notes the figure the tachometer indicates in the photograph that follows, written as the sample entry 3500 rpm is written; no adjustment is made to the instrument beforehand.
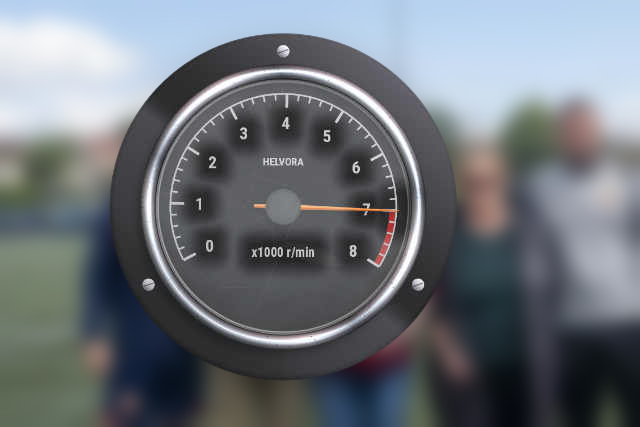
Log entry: 7000 rpm
